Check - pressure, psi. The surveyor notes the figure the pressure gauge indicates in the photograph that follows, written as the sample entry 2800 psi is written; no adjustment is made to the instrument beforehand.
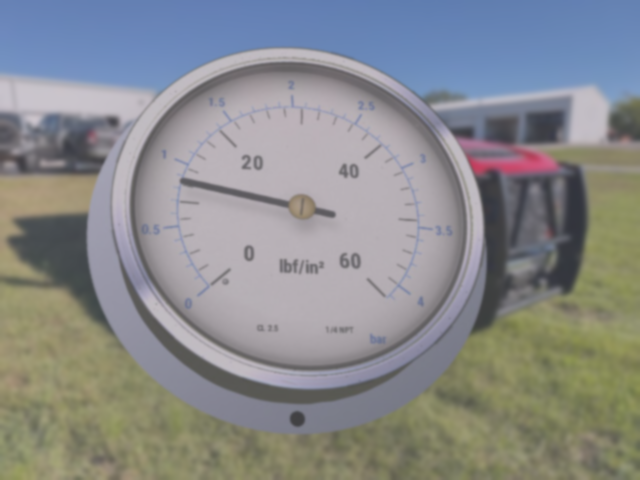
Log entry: 12 psi
